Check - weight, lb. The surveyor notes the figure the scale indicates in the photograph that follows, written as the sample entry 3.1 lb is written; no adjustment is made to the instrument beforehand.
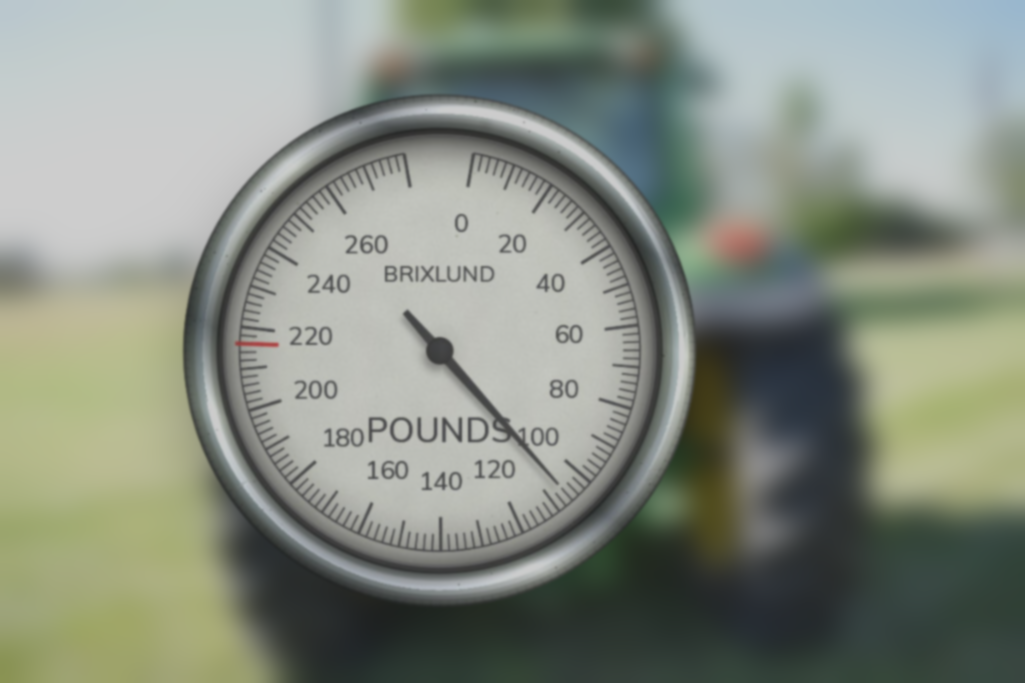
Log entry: 106 lb
